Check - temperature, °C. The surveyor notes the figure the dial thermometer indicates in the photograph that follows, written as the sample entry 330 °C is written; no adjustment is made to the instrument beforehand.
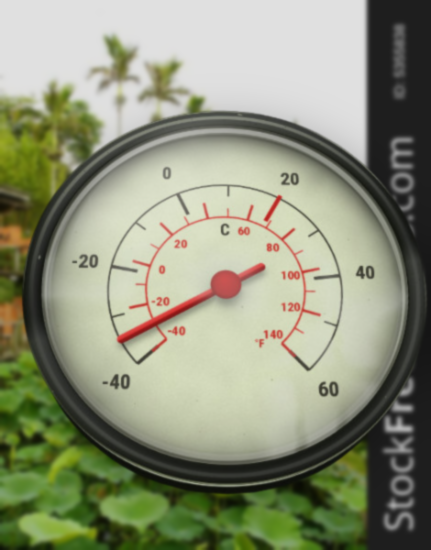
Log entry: -35 °C
